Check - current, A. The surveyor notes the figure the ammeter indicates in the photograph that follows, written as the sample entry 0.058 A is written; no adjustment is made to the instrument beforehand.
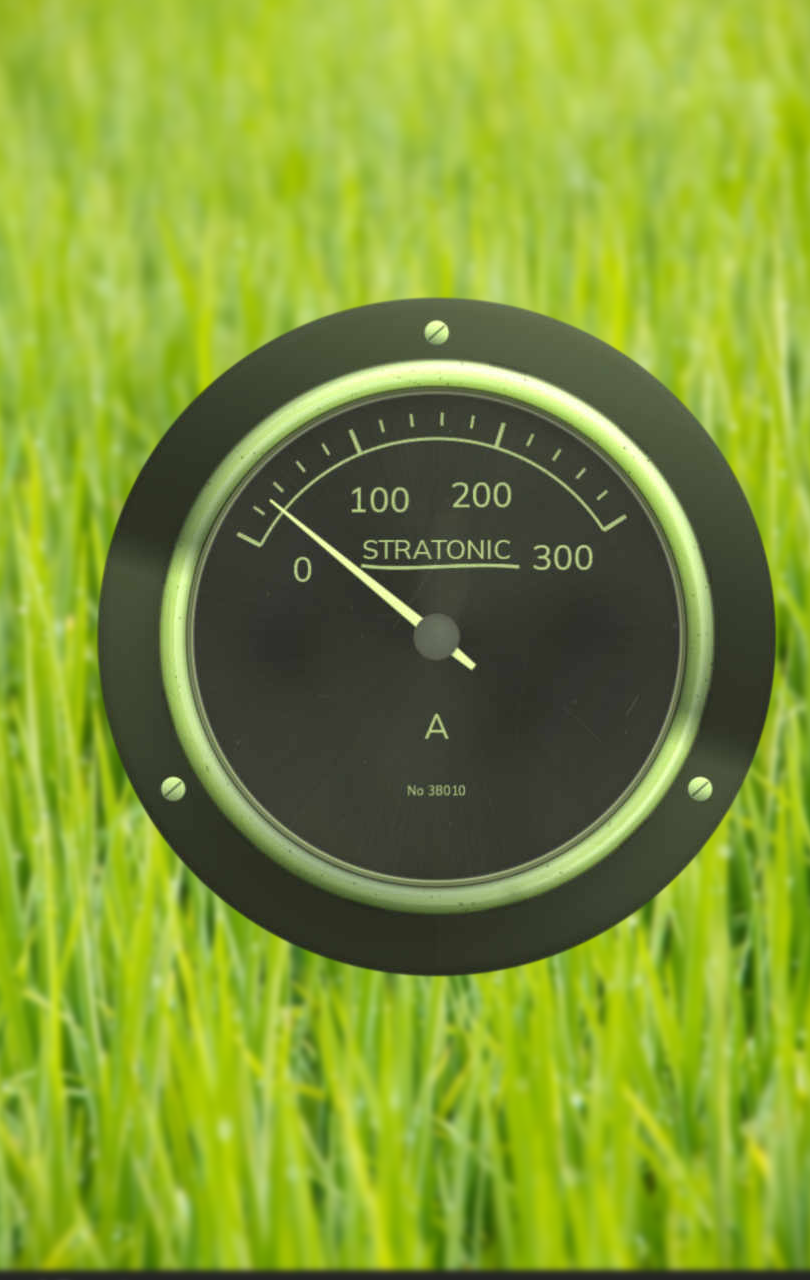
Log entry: 30 A
